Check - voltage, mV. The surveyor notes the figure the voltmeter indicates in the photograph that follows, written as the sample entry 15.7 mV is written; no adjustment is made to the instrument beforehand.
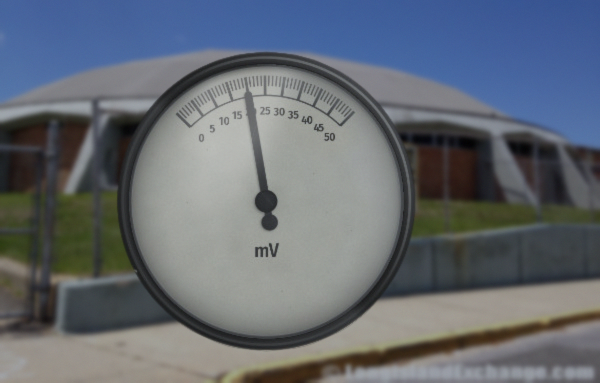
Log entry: 20 mV
